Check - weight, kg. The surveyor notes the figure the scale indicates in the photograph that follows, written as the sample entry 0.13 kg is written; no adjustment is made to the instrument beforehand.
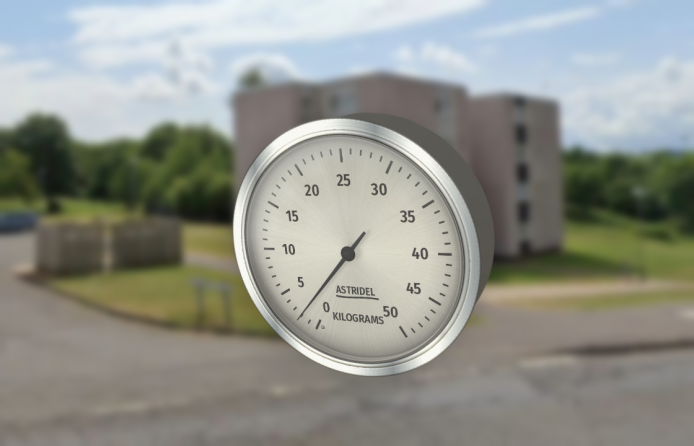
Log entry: 2 kg
